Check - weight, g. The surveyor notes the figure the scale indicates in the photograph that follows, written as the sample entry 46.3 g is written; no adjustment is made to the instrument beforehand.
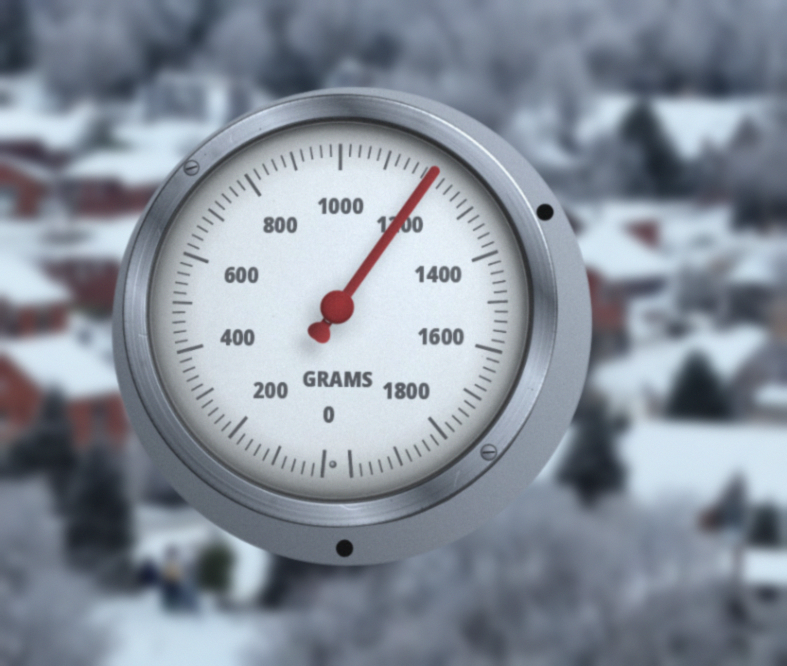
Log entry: 1200 g
